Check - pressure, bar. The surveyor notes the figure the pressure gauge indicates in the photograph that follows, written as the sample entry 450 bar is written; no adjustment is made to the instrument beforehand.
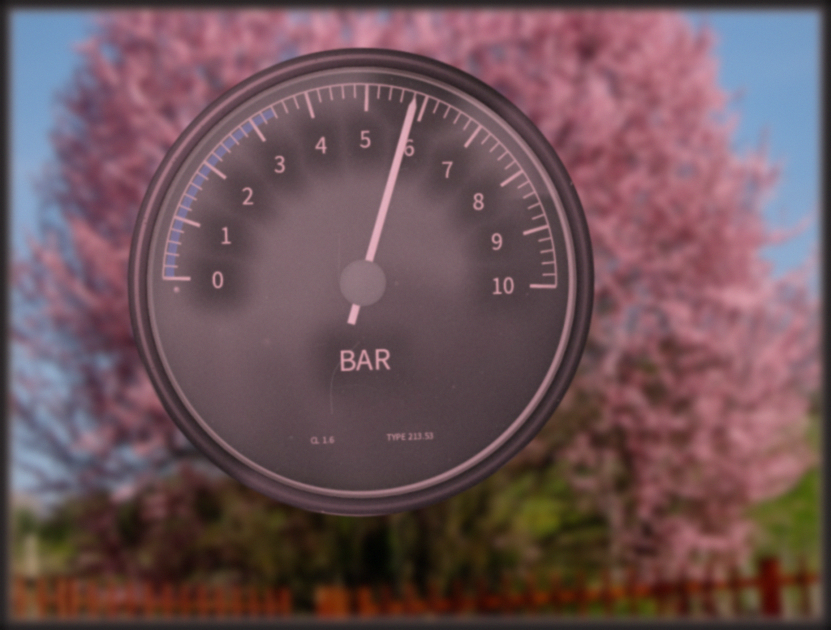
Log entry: 5.8 bar
